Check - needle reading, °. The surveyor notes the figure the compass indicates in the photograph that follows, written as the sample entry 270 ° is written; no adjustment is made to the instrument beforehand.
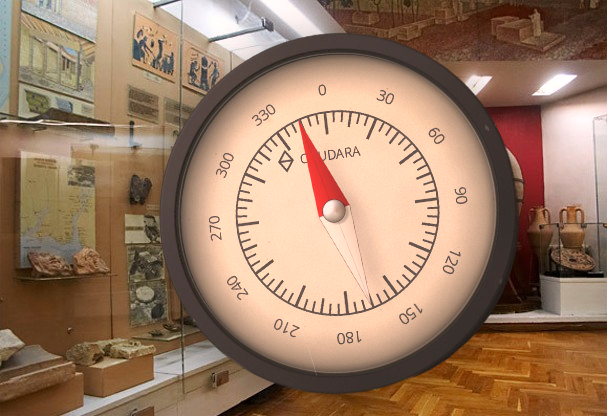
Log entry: 345 °
